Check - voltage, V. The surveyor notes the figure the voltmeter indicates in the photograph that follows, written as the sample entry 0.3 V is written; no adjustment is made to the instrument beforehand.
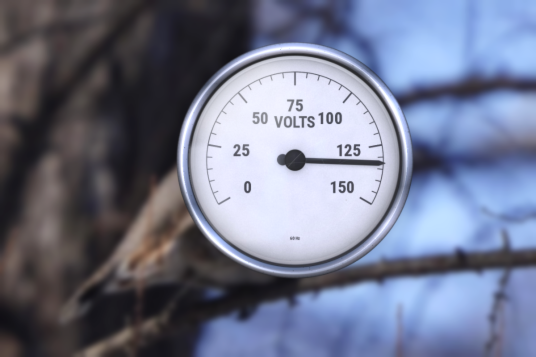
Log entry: 132.5 V
